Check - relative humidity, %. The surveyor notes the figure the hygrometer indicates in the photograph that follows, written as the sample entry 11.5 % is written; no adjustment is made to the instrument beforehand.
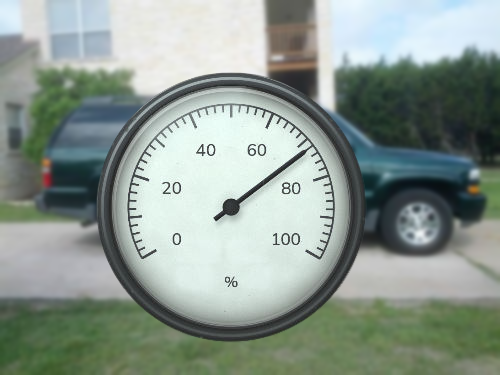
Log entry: 72 %
